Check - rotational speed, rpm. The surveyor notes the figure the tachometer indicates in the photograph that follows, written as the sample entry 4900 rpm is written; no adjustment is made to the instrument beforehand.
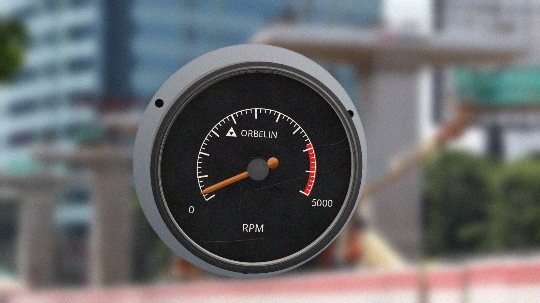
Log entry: 200 rpm
